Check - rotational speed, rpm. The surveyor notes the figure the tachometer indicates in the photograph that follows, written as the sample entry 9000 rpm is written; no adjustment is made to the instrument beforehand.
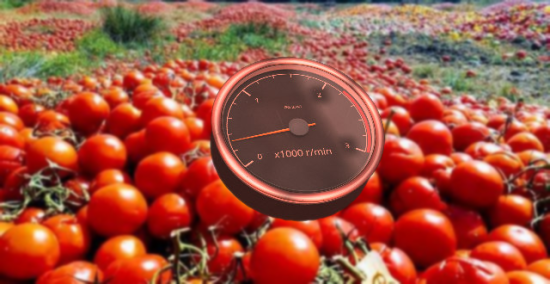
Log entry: 300 rpm
